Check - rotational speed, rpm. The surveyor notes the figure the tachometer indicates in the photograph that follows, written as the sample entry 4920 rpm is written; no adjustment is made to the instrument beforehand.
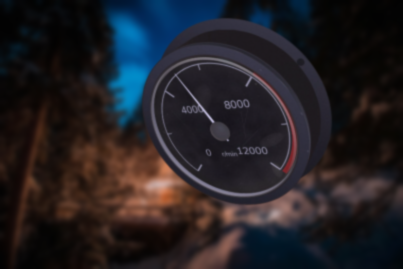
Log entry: 5000 rpm
